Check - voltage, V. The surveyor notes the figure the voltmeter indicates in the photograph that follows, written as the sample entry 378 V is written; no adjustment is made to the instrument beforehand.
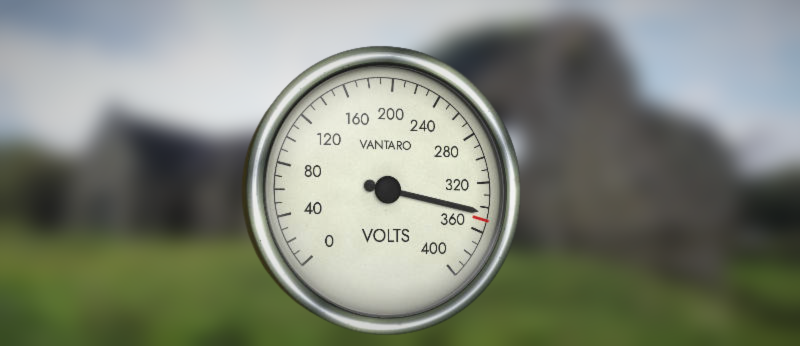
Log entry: 345 V
